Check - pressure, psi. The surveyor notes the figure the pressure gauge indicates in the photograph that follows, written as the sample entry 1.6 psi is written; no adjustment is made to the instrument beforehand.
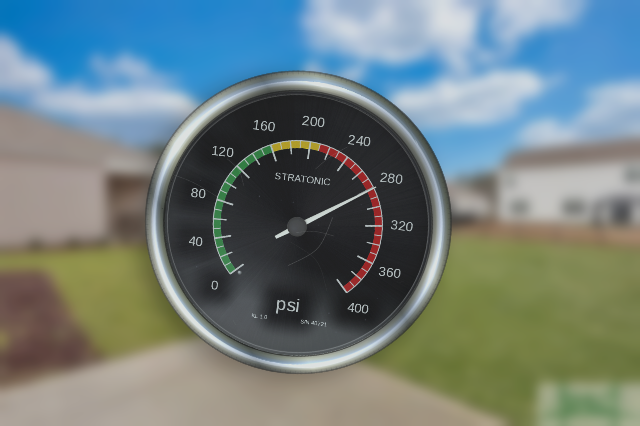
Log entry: 280 psi
